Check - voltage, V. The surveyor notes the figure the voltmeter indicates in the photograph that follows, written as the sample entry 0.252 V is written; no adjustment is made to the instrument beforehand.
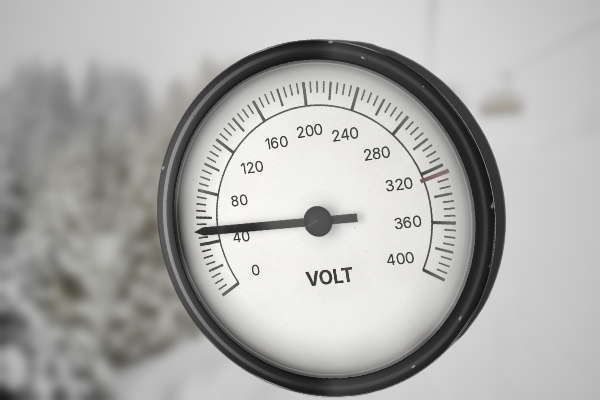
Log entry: 50 V
